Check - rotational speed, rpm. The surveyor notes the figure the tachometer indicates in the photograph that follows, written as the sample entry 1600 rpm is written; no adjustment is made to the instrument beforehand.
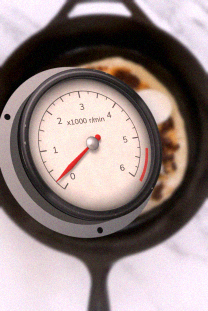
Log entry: 250 rpm
